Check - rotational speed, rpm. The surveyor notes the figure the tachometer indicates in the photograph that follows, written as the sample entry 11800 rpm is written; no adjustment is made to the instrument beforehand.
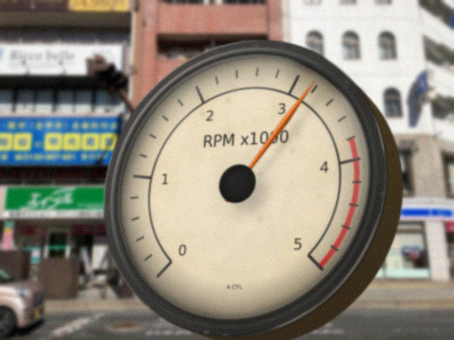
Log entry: 3200 rpm
